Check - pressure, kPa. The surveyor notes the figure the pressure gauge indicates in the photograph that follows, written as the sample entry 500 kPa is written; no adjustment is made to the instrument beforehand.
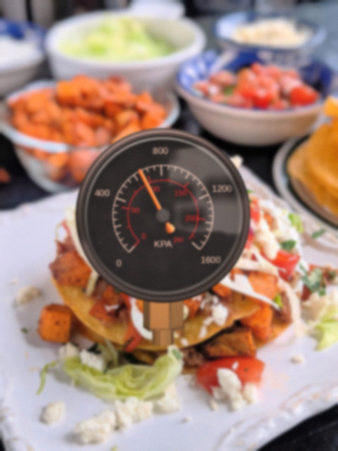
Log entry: 650 kPa
